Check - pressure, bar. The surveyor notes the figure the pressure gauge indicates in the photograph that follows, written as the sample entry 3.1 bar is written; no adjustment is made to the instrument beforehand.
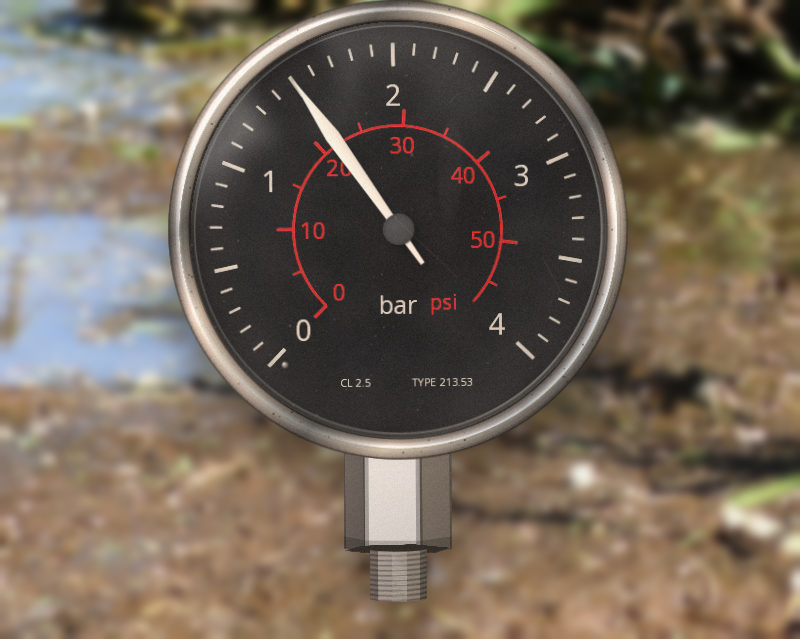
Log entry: 1.5 bar
